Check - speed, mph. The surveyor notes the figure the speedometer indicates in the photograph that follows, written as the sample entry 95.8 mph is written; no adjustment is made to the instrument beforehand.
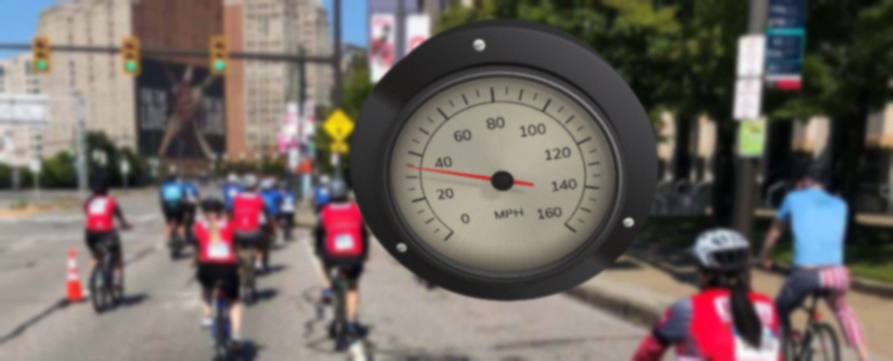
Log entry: 35 mph
